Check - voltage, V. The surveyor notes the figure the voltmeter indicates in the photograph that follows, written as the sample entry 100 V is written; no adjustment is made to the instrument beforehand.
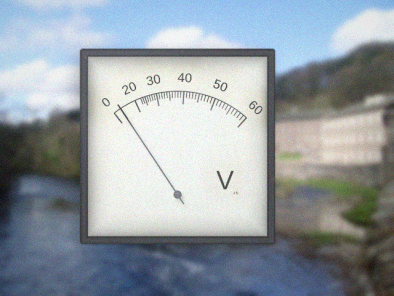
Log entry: 10 V
